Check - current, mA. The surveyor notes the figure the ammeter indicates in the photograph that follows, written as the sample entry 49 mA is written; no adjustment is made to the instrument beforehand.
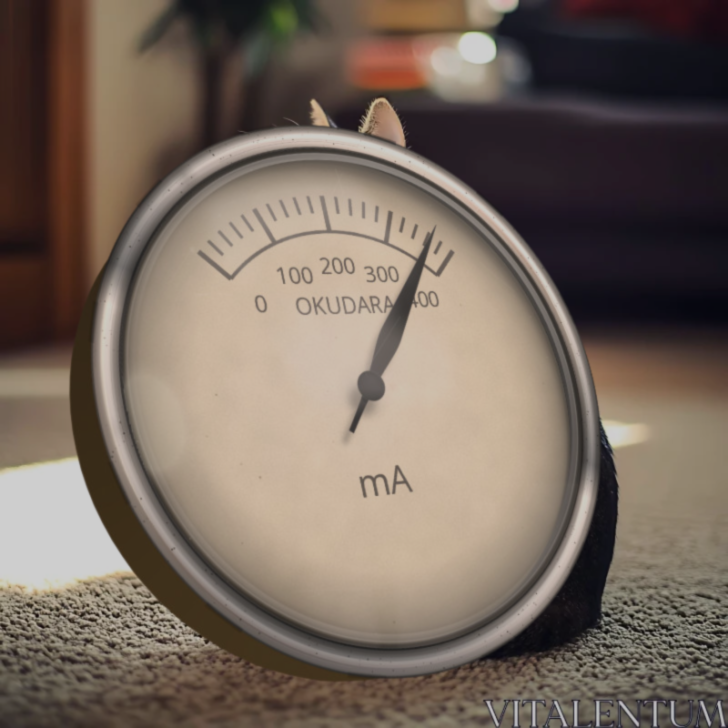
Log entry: 360 mA
